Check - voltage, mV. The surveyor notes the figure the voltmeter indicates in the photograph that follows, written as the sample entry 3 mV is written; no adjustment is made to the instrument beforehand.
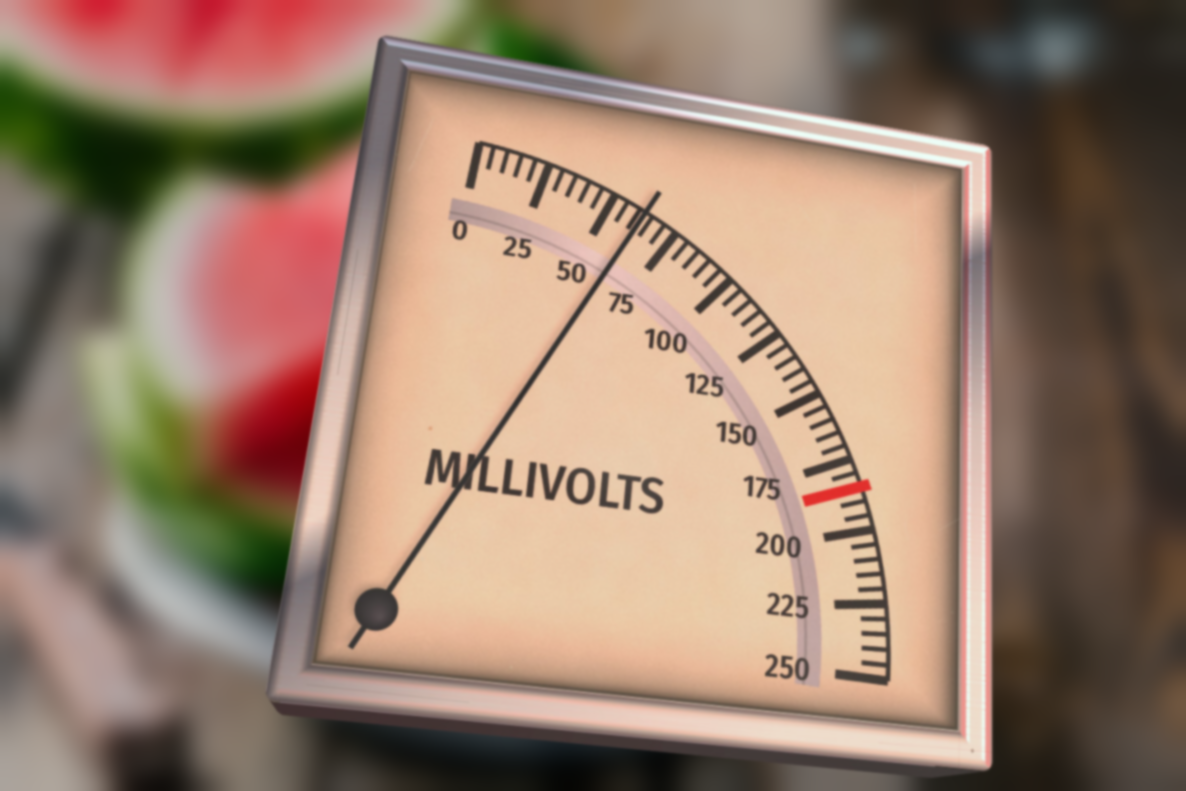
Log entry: 62.5 mV
